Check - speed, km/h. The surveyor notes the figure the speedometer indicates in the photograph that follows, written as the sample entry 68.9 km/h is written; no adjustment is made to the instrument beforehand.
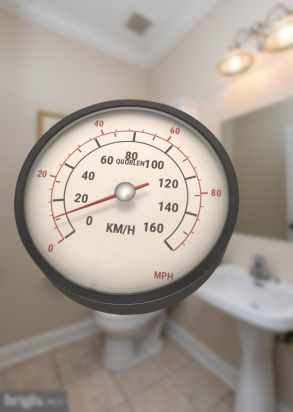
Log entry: 10 km/h
